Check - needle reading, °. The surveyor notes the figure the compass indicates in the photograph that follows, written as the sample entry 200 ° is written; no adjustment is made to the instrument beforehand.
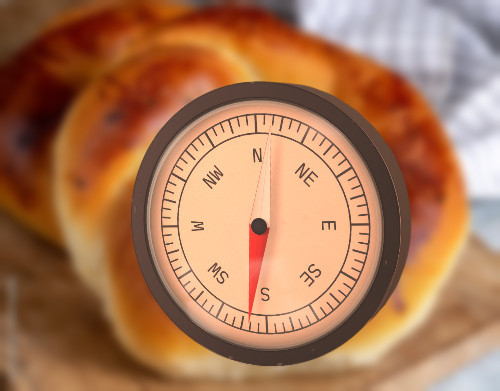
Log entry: 190 °
